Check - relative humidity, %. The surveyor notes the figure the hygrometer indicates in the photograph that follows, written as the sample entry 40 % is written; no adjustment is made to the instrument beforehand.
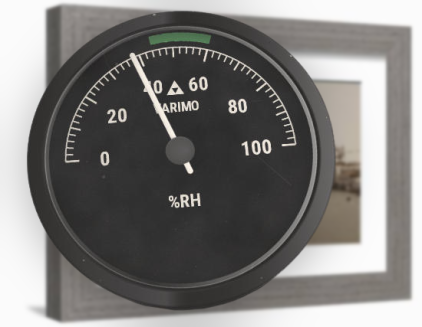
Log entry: 38 %
